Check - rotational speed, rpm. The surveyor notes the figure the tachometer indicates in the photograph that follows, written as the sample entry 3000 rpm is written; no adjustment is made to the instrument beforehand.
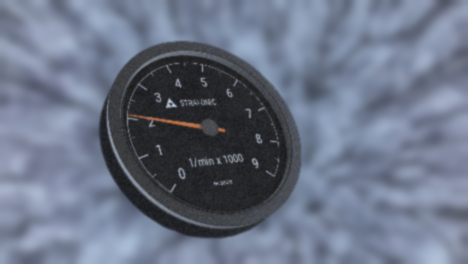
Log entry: 2000 rpm
